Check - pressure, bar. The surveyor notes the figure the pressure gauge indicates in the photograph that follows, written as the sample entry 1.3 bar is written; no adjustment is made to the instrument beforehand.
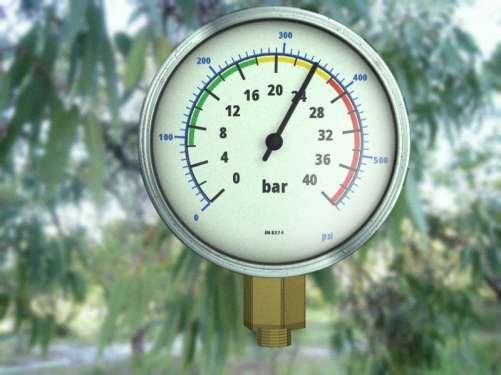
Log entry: 24 bar
